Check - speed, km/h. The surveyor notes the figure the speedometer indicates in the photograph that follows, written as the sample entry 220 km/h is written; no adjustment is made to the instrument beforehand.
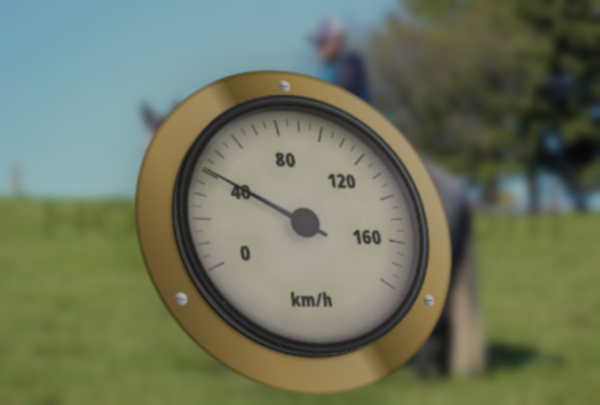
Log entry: 40 km/h
